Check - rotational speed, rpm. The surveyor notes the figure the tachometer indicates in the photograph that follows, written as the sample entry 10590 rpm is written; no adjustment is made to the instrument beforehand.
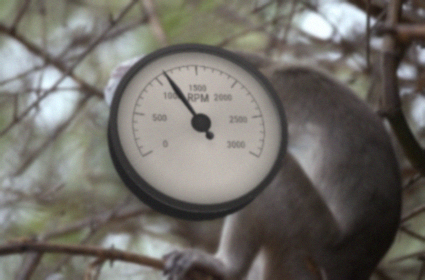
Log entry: 1100 rpm
